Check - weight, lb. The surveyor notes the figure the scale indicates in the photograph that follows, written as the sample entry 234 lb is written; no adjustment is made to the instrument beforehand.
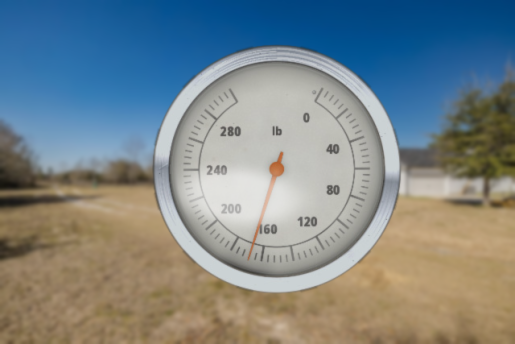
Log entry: 168 lb
